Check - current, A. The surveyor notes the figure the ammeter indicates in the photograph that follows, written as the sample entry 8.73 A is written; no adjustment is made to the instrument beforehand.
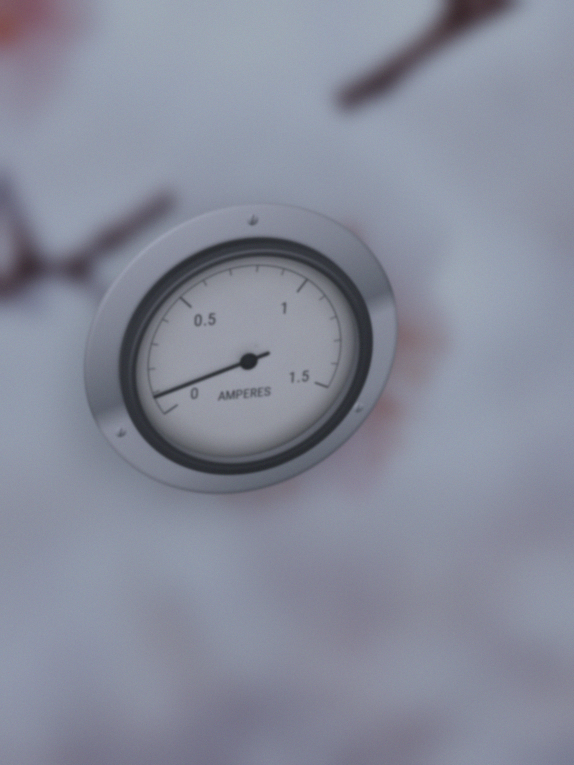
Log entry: 0.1 A
